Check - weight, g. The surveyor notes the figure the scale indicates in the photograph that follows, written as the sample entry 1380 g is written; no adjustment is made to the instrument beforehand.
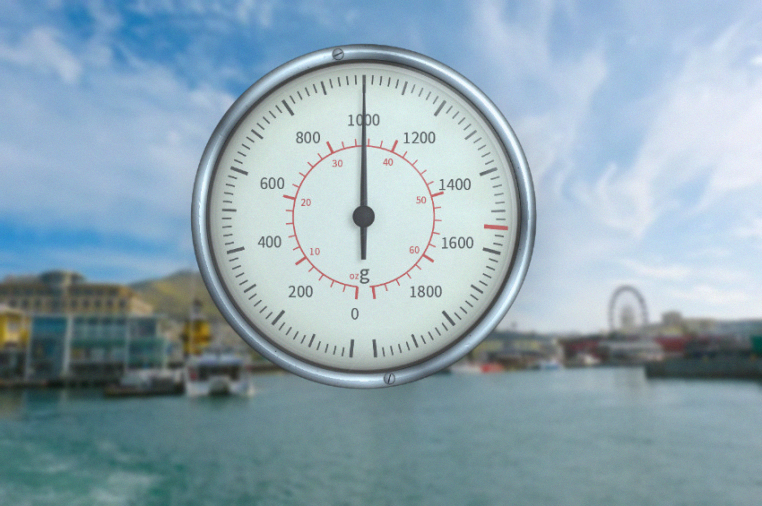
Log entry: 1000 g
